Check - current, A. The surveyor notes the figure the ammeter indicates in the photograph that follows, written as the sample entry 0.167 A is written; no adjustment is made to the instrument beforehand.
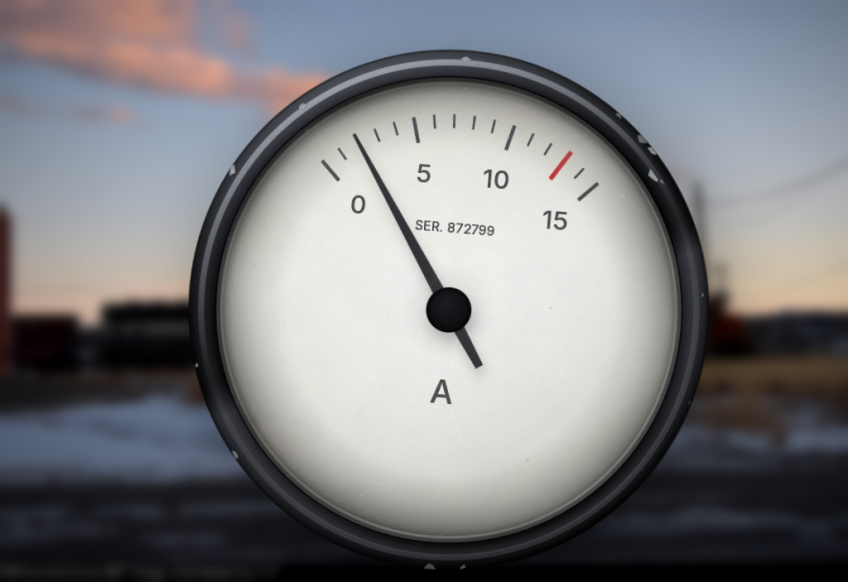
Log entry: 2 A
